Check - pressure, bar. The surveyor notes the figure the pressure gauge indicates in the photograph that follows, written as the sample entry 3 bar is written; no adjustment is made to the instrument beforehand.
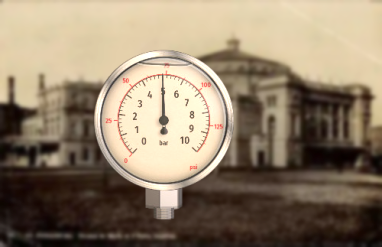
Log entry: 5 bar
